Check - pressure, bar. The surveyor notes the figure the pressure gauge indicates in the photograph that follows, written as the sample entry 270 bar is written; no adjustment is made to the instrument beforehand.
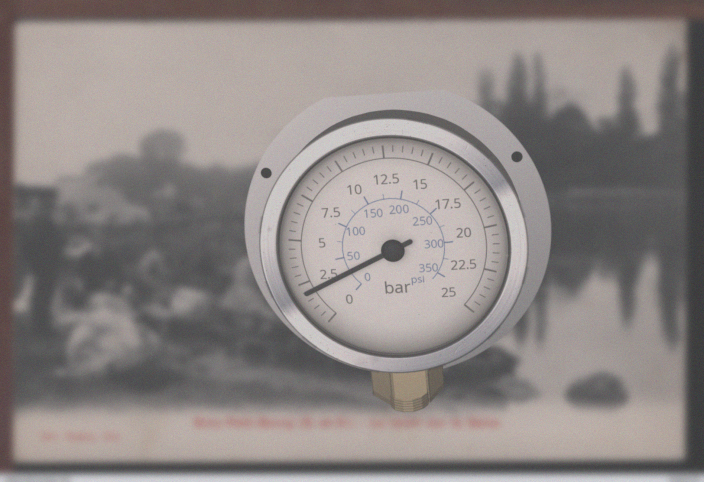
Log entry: 2 bar
